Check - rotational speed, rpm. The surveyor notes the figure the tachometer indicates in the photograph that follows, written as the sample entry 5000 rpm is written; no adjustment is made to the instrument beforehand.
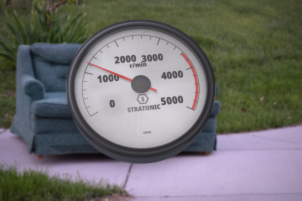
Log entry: 1200 rpm
